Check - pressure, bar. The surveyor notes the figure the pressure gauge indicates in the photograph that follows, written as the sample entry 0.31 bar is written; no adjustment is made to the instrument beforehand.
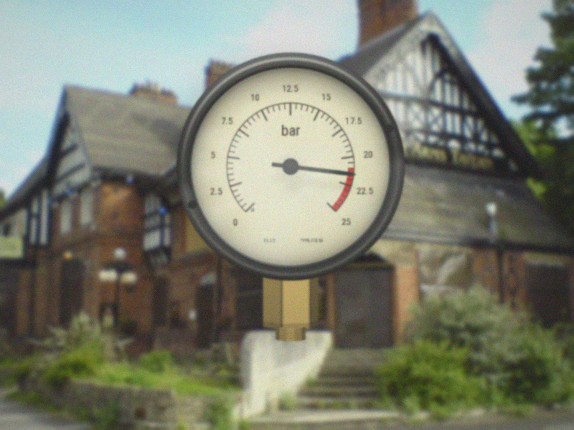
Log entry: 21.5 bar
